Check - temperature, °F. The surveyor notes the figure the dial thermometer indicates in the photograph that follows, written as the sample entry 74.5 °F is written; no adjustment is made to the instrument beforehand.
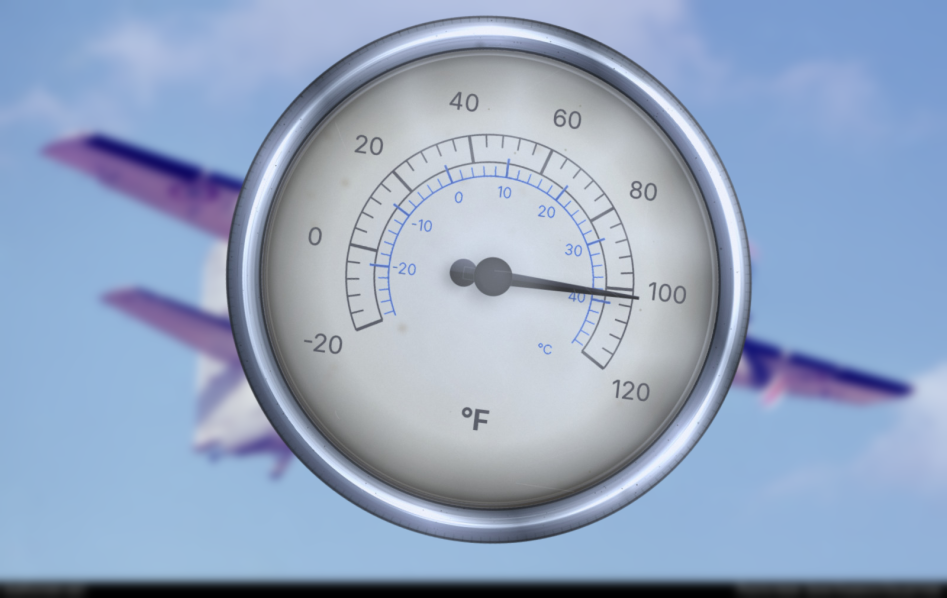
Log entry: 102 °F
